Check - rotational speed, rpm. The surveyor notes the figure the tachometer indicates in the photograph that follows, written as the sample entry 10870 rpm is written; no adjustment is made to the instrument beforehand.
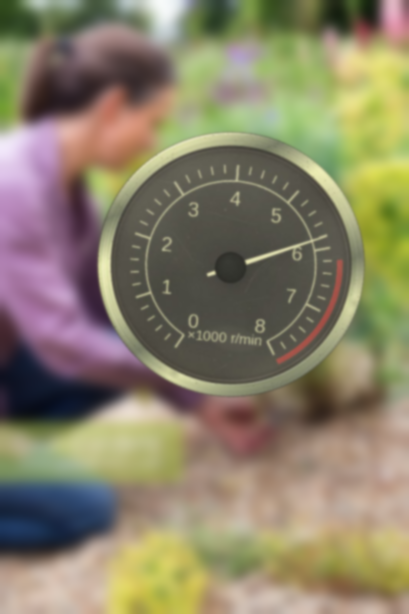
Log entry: 5800 rpm
